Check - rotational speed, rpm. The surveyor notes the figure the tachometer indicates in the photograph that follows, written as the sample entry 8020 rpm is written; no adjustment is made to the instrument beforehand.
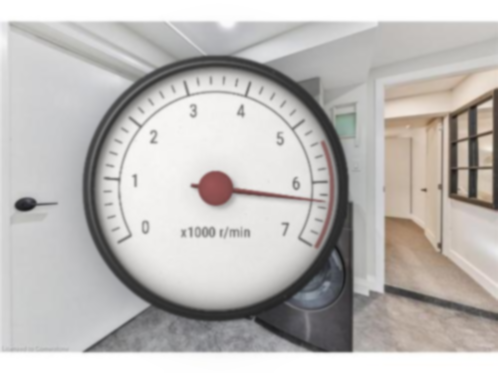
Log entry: 6300 rpm
